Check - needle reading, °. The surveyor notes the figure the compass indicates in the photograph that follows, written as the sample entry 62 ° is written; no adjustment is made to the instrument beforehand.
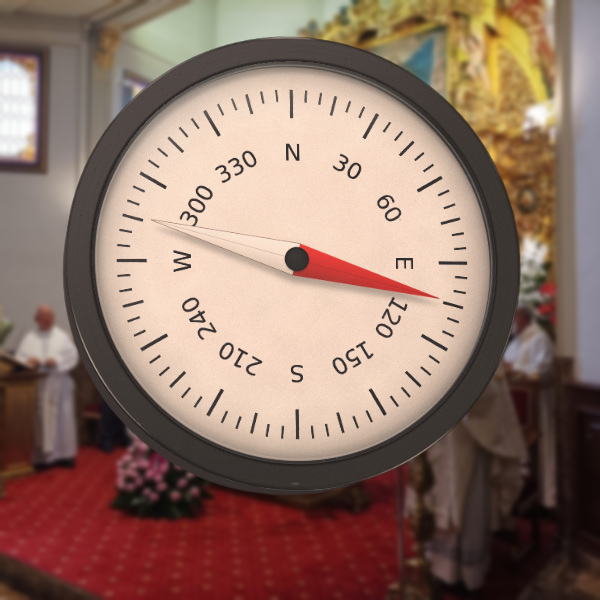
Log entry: 105 °
